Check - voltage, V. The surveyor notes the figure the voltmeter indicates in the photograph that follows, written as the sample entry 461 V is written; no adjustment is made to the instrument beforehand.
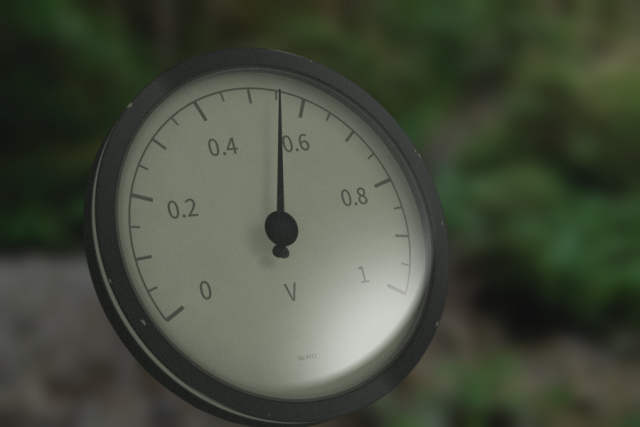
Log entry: 0.55 V
